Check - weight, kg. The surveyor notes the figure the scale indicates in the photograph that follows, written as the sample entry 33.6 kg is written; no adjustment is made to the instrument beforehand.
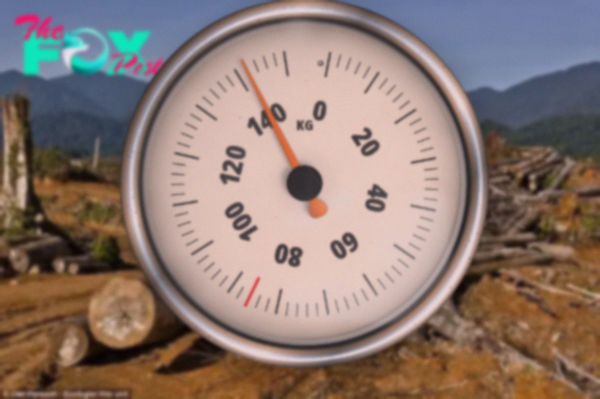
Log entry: 142 kg
